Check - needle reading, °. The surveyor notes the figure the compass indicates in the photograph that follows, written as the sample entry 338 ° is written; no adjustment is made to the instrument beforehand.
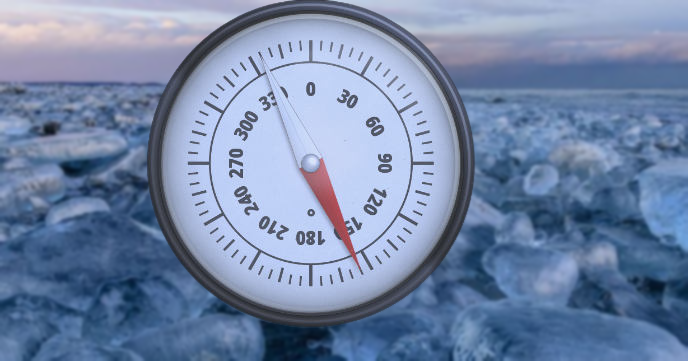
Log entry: 155 °
